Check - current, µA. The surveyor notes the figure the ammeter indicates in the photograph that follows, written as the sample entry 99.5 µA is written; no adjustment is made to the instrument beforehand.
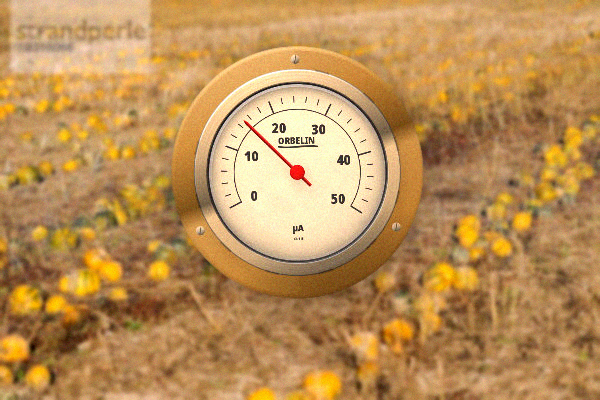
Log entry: 15 µA
